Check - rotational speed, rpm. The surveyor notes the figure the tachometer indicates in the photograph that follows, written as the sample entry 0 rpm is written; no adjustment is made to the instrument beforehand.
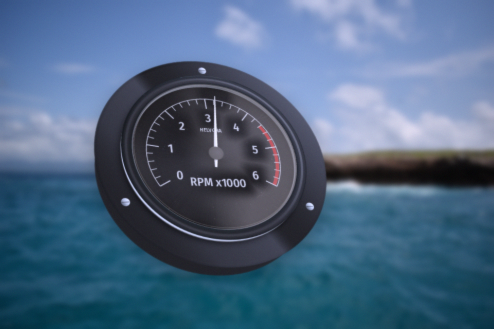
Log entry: 3200 rpm
